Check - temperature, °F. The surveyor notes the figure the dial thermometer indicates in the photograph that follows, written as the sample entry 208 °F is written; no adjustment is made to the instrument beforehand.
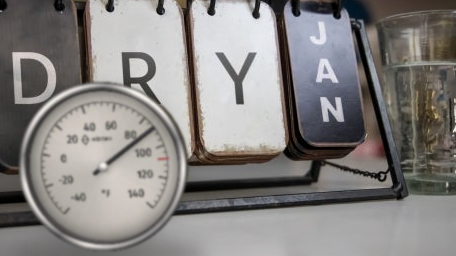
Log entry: 88 °F
